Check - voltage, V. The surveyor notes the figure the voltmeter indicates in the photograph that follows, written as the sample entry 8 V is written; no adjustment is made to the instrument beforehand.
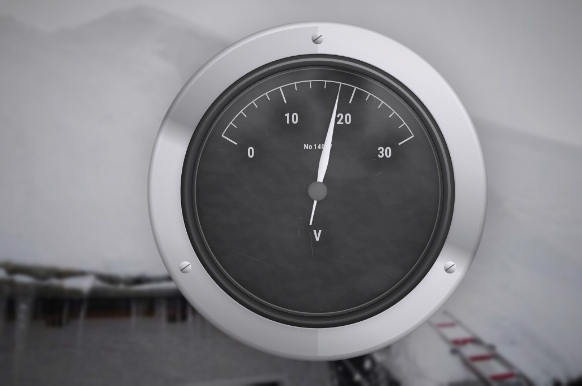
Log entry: 18 V
